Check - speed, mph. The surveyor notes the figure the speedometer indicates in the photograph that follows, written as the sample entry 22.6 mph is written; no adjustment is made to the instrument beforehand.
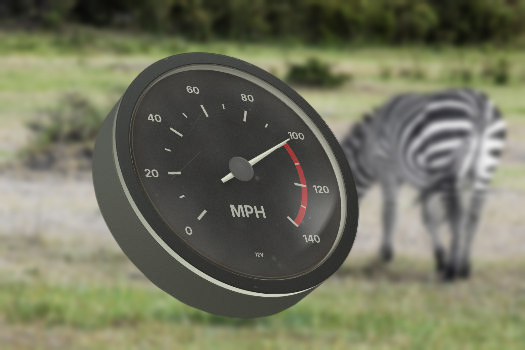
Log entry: 100 mph
